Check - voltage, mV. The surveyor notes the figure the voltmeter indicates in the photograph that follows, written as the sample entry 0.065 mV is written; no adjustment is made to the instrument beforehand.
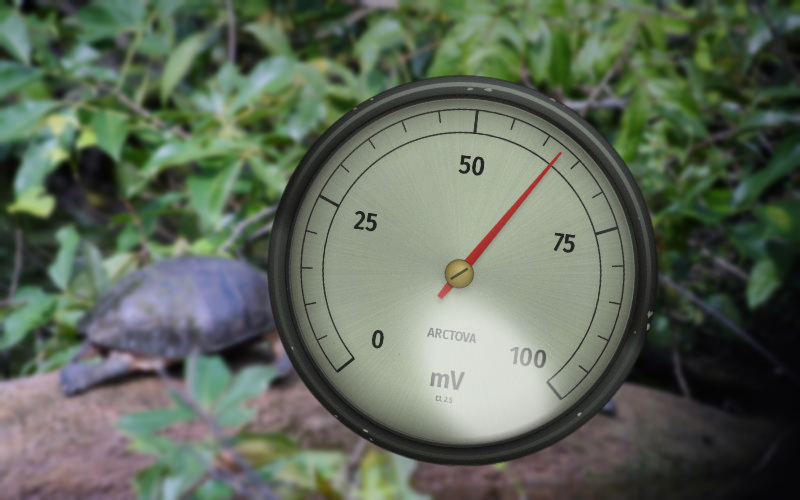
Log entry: 62.5 mV
